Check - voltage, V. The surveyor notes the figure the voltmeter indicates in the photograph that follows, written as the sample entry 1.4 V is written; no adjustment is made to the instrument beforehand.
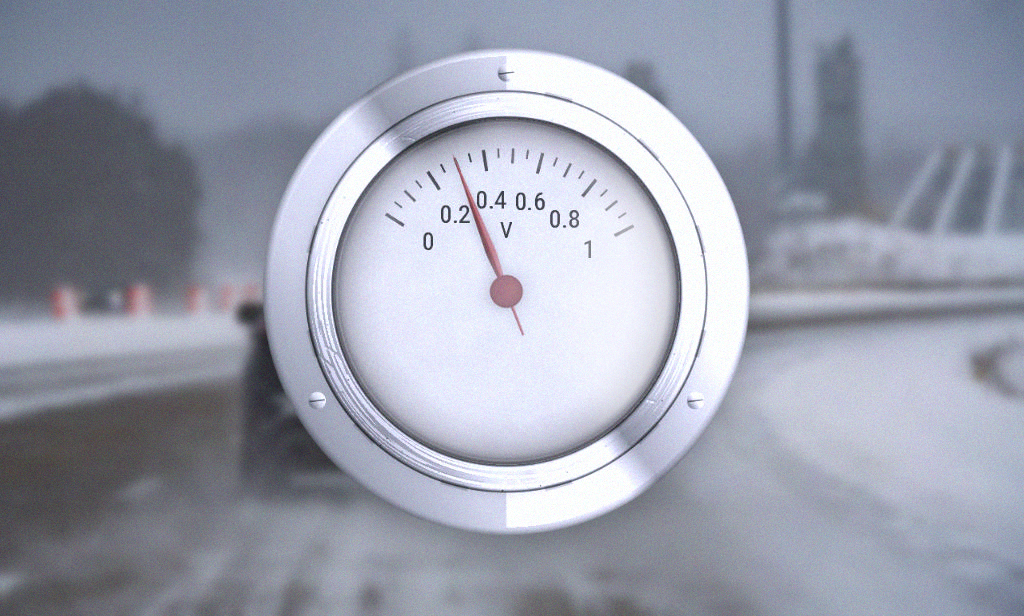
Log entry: 0.3 V
